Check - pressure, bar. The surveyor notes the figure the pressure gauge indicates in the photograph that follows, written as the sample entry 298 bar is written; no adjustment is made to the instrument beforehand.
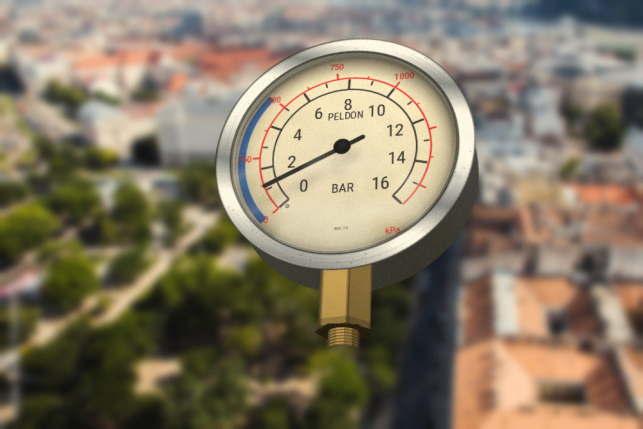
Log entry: 1 bar
